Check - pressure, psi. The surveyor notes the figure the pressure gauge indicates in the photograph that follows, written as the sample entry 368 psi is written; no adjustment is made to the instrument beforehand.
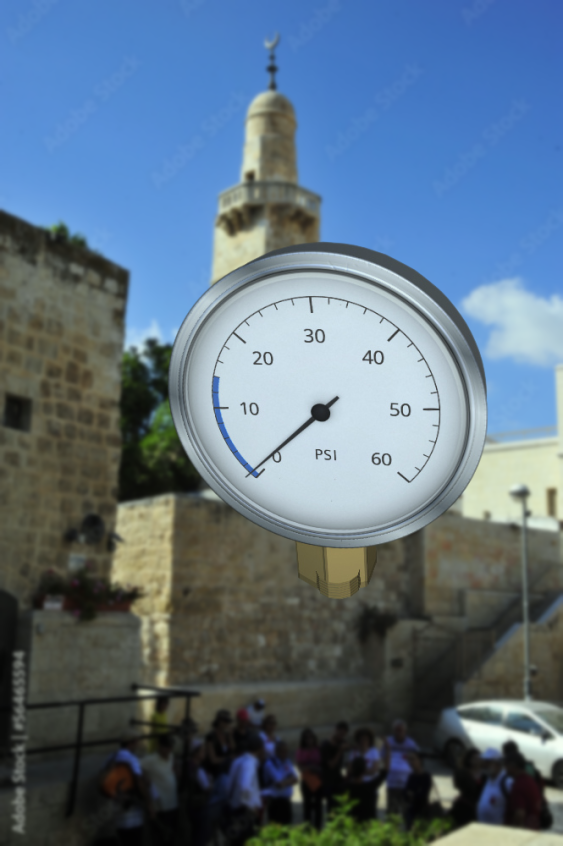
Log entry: 1 psi
